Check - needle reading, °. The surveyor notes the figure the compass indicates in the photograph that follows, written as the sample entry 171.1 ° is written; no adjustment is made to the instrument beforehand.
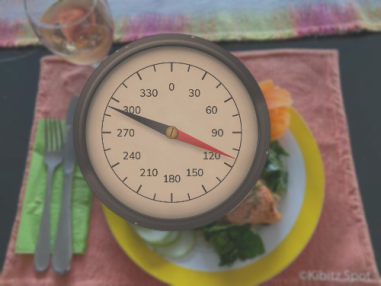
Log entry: 112.5 °
